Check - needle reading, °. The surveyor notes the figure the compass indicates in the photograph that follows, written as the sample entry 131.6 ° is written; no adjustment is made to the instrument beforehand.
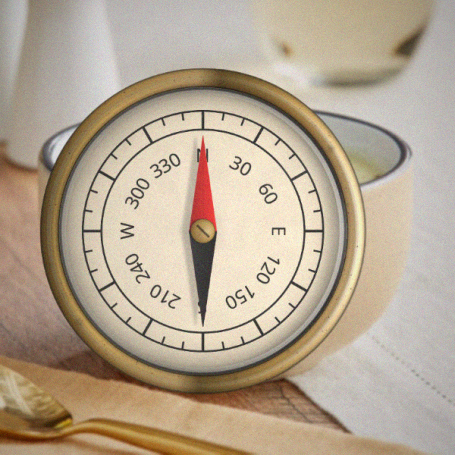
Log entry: 0 °
